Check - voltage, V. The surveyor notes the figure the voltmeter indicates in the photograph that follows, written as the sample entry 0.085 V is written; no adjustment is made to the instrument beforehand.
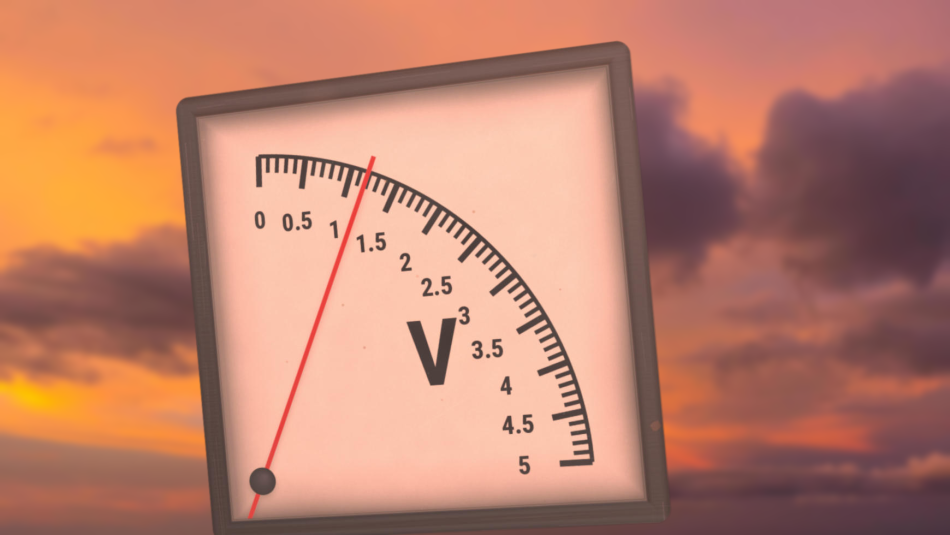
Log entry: 1.2 V
